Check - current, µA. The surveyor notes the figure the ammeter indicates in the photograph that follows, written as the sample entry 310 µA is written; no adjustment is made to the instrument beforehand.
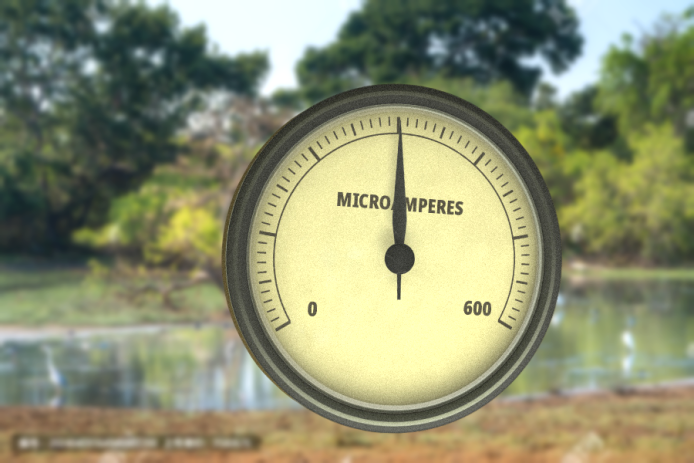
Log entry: 300 µA
